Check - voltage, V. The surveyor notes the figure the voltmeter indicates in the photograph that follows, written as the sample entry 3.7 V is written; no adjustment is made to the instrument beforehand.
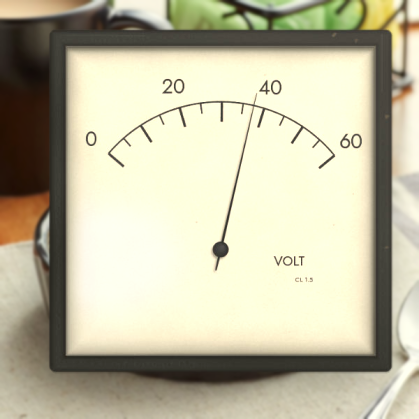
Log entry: 37.5 V
